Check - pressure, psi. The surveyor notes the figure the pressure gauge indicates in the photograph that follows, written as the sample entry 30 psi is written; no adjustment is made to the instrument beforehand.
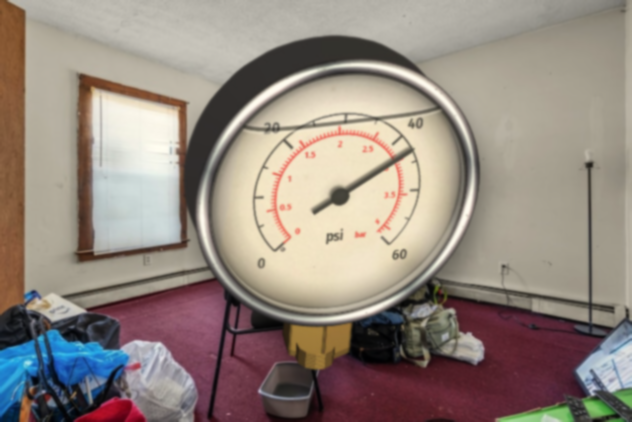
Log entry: 42.5 psi
